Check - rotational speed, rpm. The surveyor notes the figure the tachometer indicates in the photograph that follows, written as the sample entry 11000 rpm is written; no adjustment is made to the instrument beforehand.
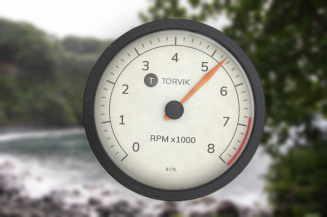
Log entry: 5300 rpm
